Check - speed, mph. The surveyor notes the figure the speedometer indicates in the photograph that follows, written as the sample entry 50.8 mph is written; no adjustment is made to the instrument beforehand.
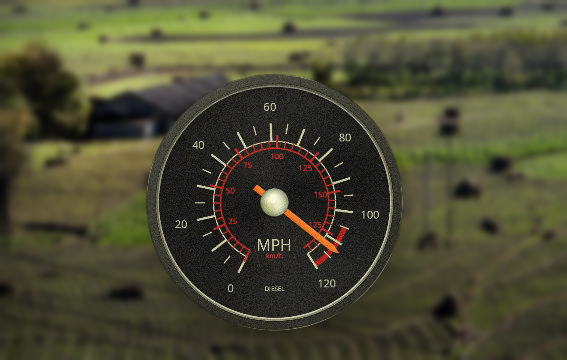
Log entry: 112.5 mph
